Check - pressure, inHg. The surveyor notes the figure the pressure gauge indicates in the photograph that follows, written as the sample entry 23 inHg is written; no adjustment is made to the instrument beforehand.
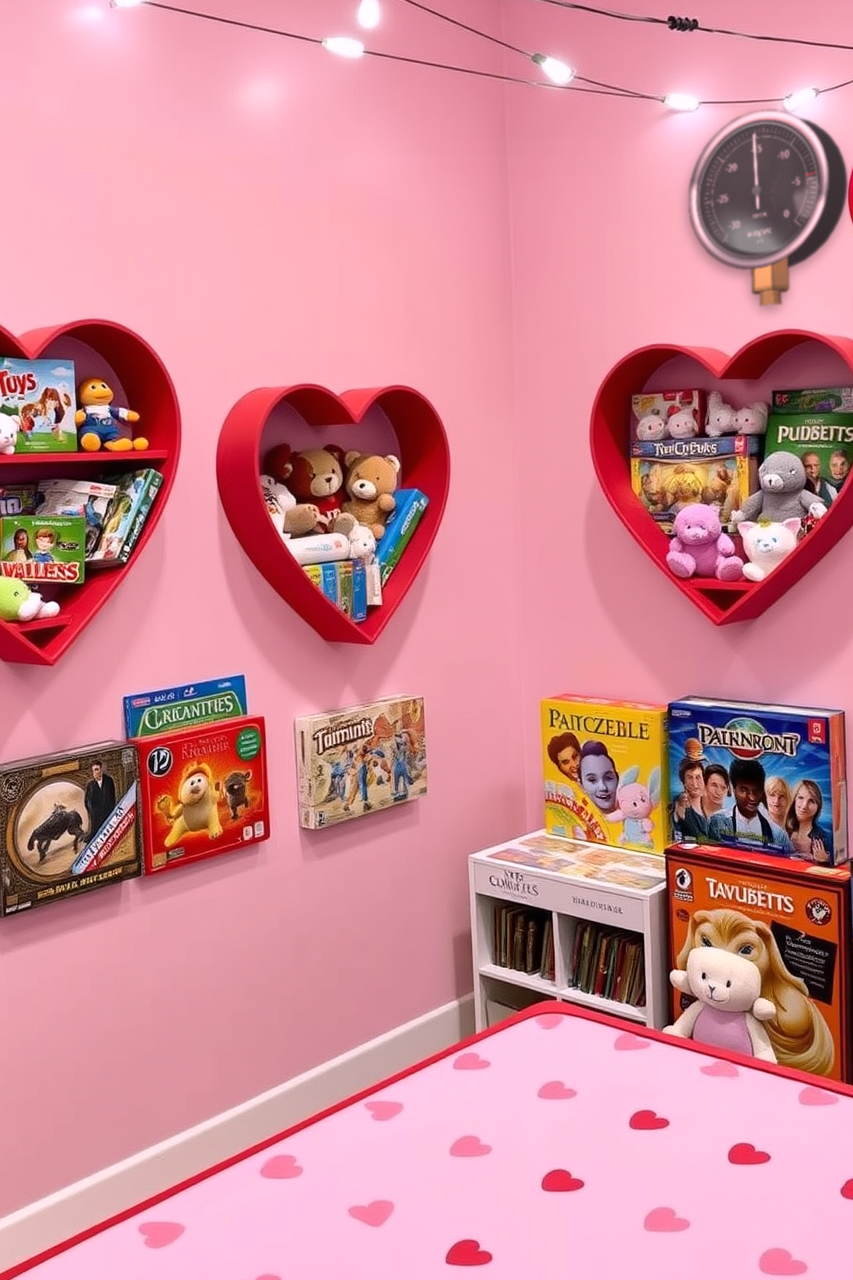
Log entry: -15 inHg
